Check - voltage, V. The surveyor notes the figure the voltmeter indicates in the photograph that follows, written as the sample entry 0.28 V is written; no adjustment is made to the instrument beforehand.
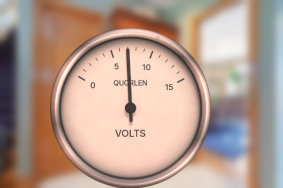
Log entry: 7 V
